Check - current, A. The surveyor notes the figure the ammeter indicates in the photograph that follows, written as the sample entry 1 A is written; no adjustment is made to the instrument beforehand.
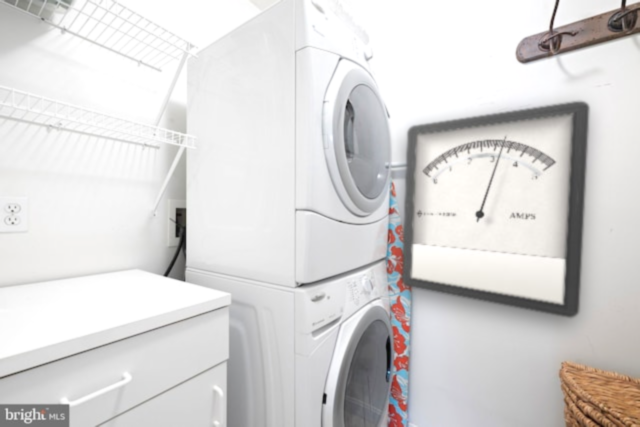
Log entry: 3.25 A
